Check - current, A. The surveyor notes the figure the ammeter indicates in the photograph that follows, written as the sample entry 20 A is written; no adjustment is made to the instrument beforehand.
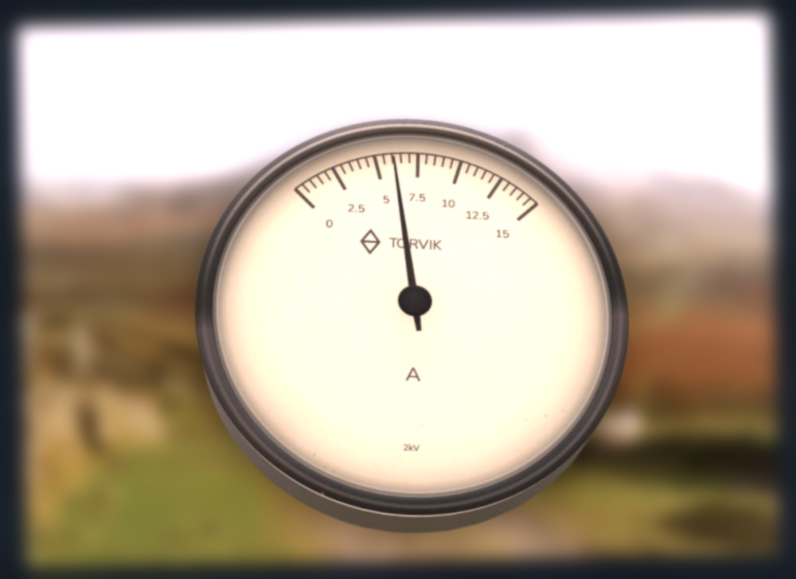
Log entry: 6 A
